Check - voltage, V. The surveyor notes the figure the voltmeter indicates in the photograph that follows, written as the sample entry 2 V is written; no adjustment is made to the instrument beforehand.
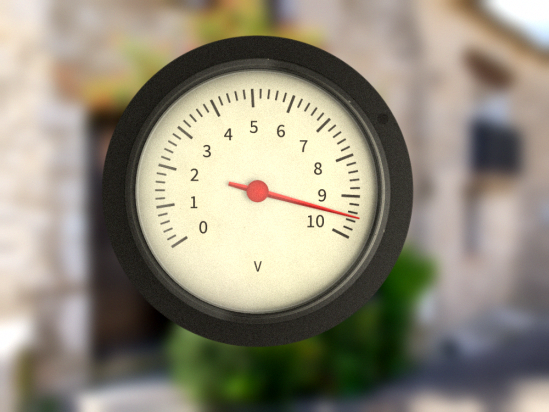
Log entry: 9.5 V
